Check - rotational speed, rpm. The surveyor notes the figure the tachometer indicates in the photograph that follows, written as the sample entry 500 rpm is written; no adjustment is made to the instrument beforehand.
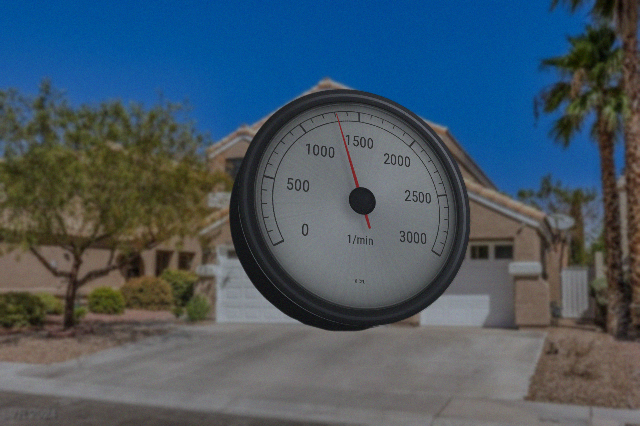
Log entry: 1300 rpm
